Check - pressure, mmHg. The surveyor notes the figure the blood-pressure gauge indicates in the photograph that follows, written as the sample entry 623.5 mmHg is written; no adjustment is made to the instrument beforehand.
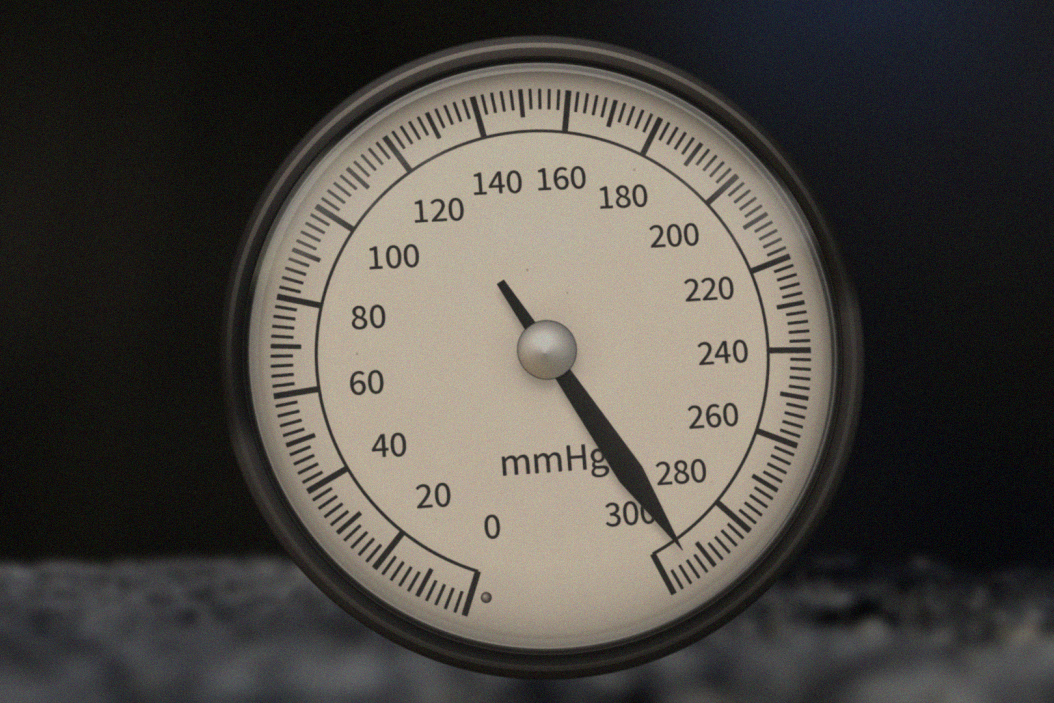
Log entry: 294 mmHg
